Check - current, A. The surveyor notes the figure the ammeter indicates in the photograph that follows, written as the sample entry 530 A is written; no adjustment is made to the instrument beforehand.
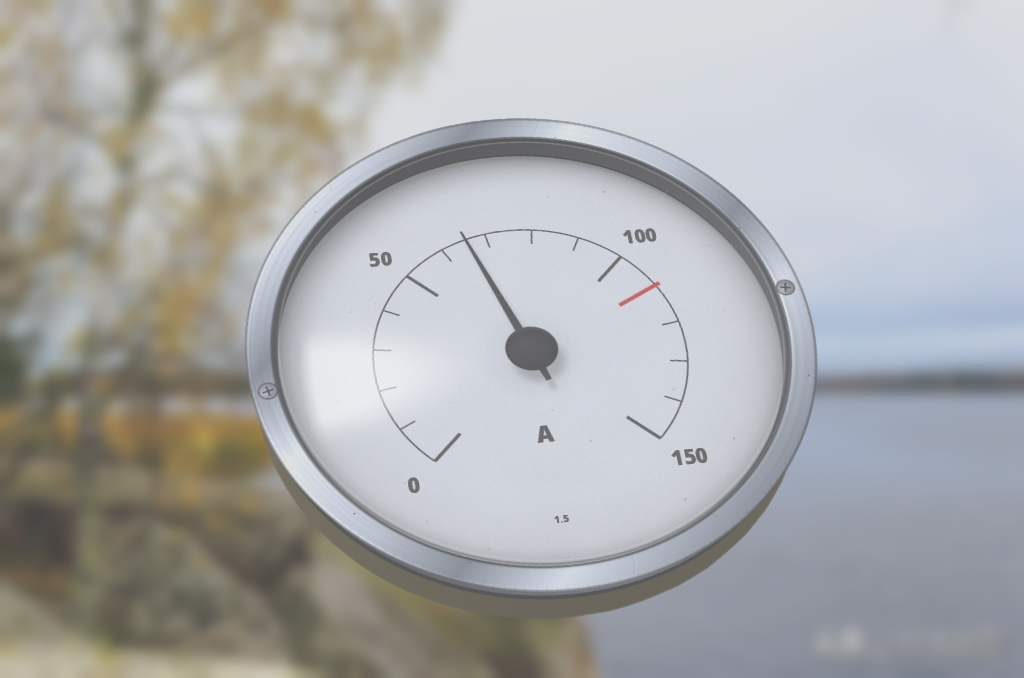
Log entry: 65 A
